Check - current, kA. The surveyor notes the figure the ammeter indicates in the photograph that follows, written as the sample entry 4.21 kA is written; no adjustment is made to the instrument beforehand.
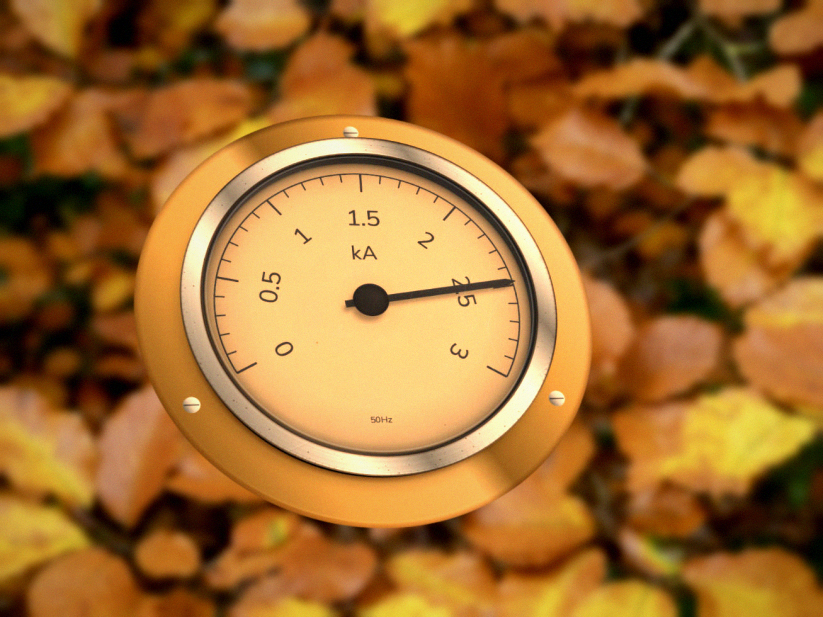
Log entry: 2.5 kA
